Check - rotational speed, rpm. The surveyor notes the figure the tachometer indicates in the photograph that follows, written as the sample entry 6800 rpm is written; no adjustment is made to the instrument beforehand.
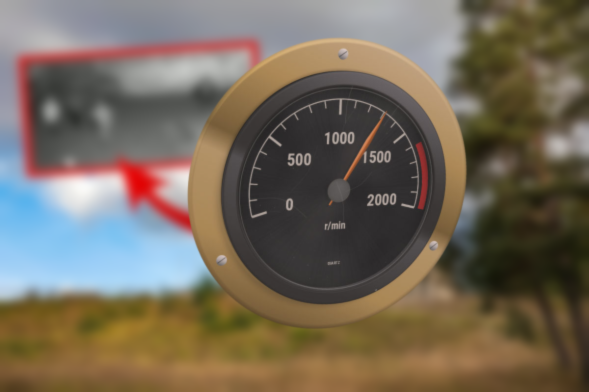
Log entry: 1300 rpm
